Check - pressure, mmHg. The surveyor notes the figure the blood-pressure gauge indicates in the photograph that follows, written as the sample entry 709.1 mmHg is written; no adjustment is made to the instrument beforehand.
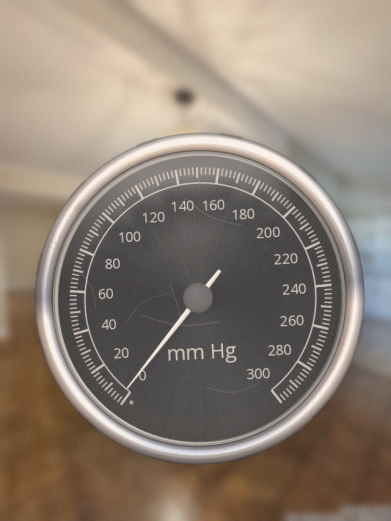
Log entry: 2 mmHg
